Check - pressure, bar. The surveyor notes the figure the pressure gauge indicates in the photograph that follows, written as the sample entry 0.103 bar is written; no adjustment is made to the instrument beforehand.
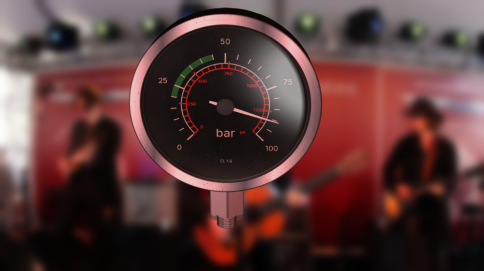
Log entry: 90 bar
